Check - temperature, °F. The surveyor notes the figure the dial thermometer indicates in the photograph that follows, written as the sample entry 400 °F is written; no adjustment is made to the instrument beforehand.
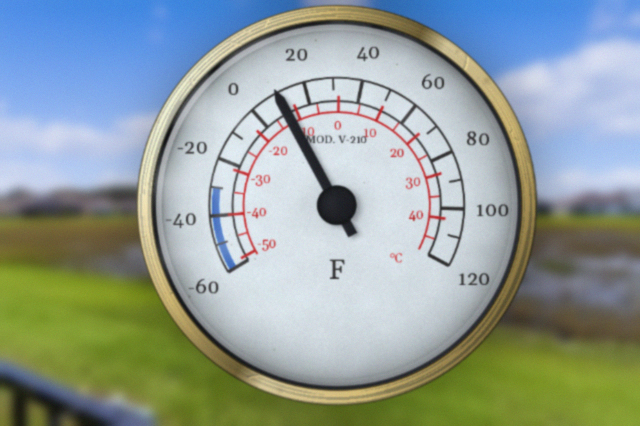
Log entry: 10 °F
